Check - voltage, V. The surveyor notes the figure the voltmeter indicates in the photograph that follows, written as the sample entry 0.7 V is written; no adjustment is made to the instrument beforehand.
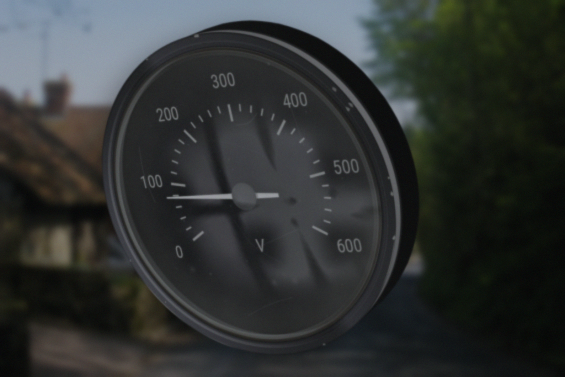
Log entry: 80 V
